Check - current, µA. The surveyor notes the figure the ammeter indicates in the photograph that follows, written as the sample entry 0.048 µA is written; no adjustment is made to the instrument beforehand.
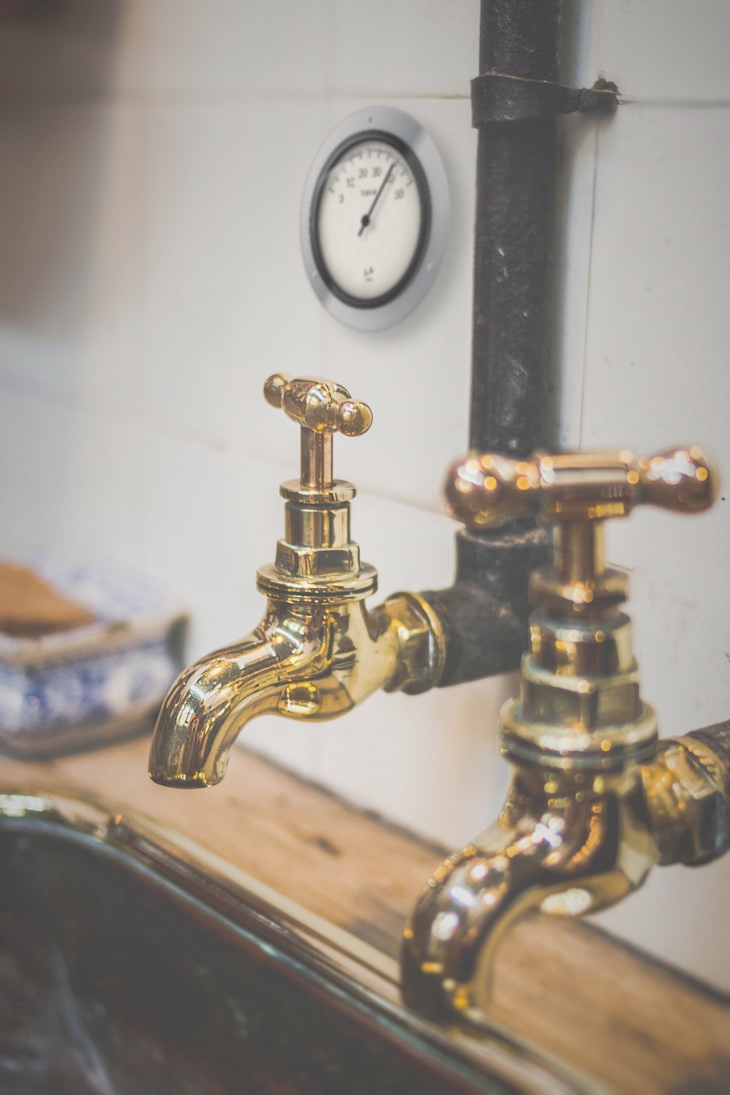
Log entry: 40 µA
